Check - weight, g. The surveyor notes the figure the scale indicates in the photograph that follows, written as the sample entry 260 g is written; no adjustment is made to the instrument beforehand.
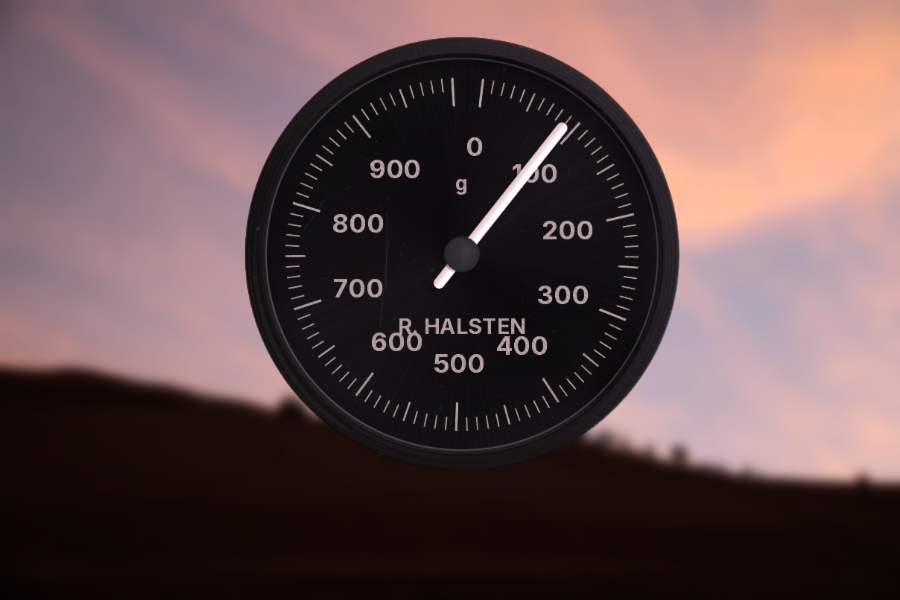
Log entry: 90 g
